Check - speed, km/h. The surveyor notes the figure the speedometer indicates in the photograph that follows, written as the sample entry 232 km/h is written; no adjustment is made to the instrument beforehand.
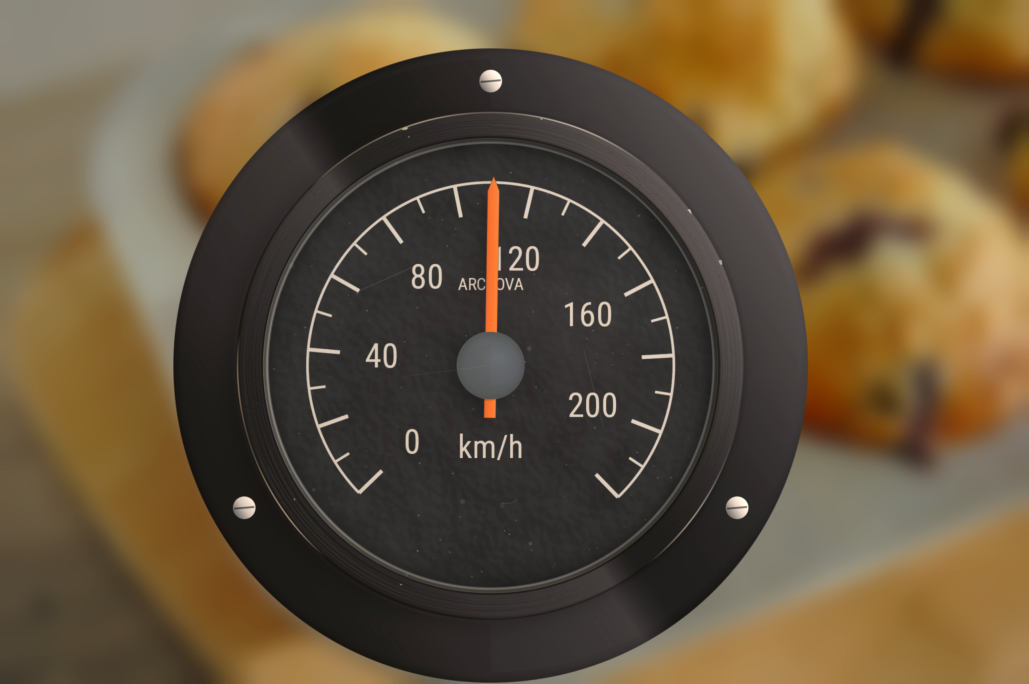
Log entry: 110 km/h
